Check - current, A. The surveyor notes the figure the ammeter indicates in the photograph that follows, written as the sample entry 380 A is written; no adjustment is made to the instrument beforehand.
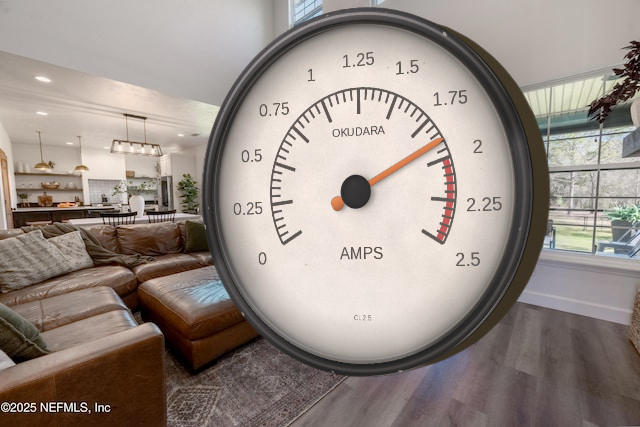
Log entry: 1.9 A
